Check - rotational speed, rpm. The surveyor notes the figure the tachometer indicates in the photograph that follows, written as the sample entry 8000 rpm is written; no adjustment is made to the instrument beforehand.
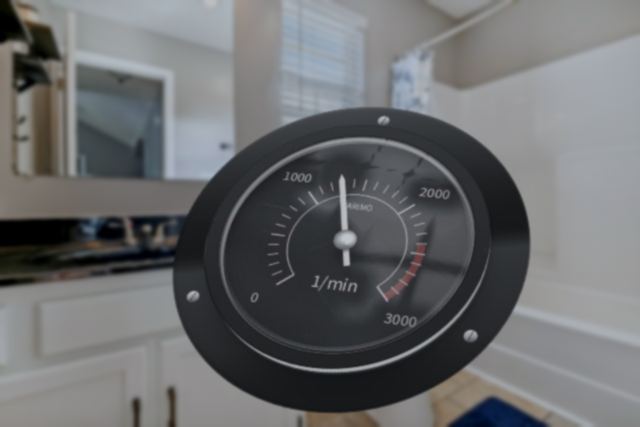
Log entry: 1300 rpm
